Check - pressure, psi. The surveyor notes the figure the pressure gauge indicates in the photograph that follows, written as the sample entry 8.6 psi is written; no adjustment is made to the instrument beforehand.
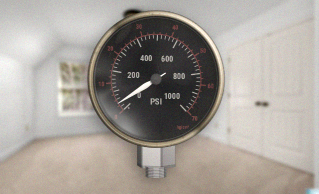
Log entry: 40 psi
